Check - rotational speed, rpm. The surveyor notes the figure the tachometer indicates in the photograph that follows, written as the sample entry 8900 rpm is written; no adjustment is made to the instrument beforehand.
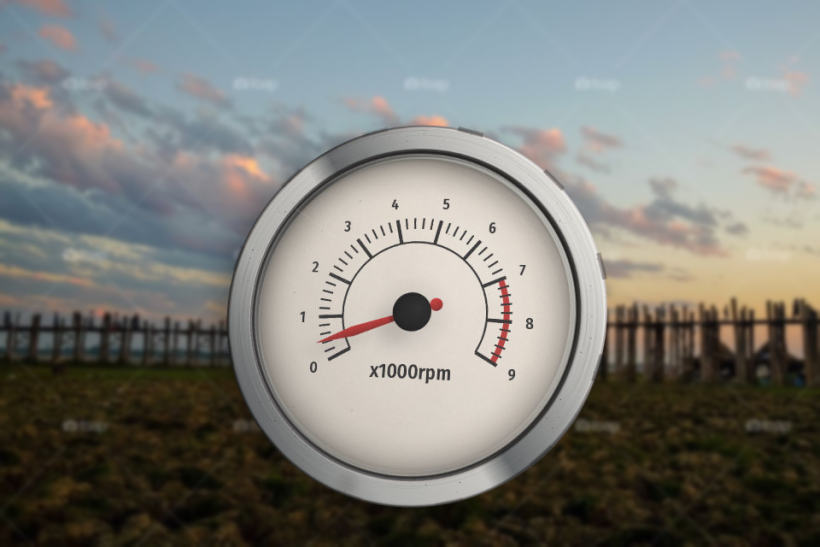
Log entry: 400 rpm
